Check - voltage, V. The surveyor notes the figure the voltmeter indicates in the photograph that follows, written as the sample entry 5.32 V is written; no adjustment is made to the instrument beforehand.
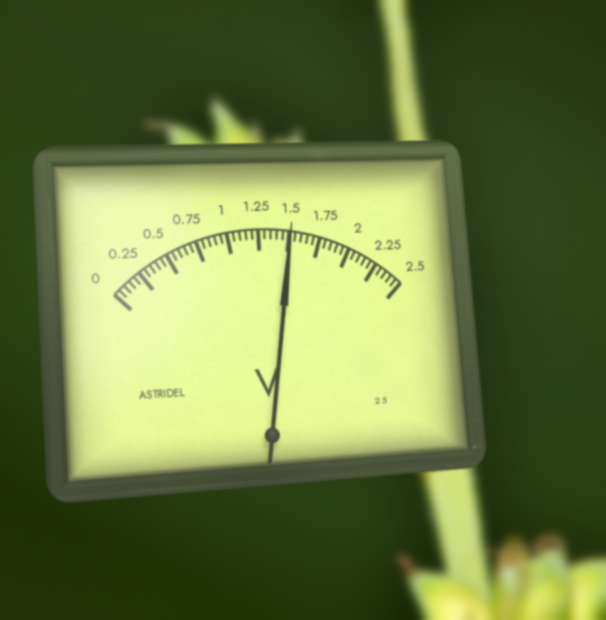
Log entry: 1.5 V
